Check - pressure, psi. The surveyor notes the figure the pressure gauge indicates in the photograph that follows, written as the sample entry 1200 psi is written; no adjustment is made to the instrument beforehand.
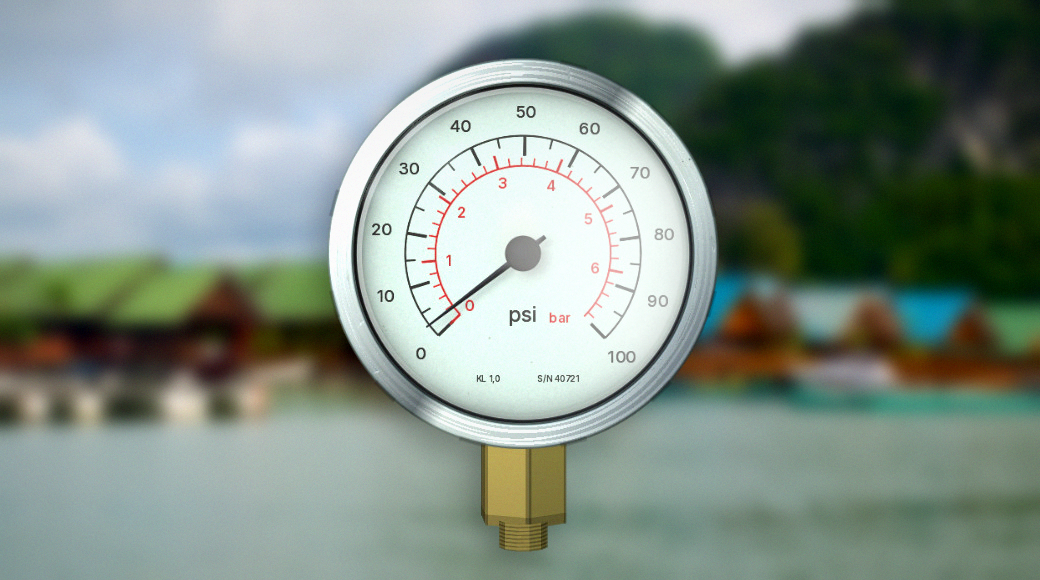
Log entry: 2.5 psi
